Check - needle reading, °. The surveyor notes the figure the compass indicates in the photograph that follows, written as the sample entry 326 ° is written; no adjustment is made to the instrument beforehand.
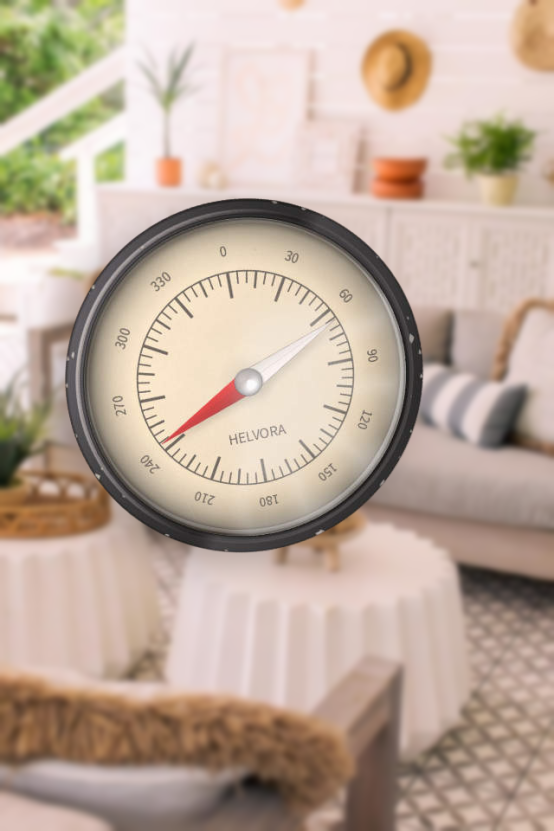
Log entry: 245 °
